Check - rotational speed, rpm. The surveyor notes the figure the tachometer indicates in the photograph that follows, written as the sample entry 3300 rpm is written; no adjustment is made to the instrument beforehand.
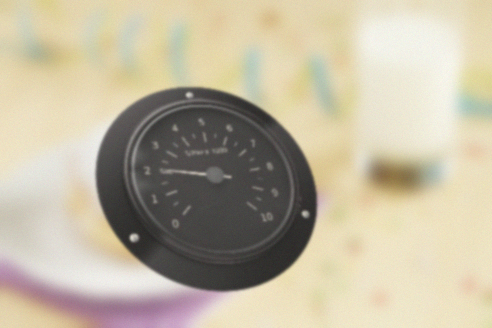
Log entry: 2000 rpm
